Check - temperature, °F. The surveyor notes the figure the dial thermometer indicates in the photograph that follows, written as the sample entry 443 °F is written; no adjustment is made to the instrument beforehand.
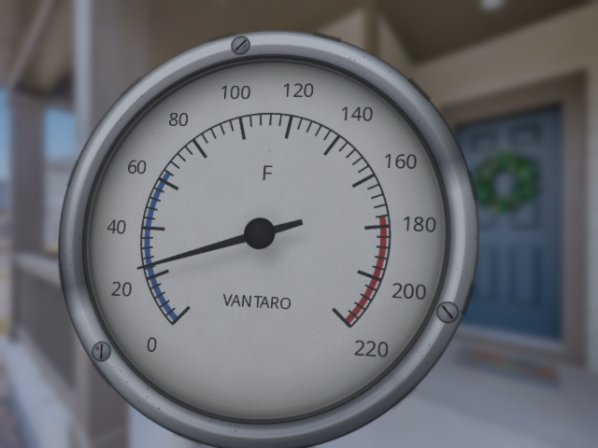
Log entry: 24 °F
